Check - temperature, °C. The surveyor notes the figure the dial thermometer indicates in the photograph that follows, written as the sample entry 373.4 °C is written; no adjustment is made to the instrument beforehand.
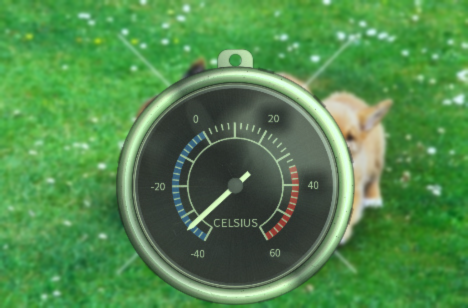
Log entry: -34 °C
